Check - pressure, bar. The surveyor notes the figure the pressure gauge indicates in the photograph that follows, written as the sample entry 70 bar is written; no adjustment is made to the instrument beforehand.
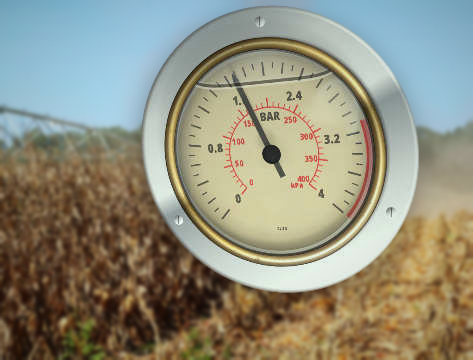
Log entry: 1.7 bar
